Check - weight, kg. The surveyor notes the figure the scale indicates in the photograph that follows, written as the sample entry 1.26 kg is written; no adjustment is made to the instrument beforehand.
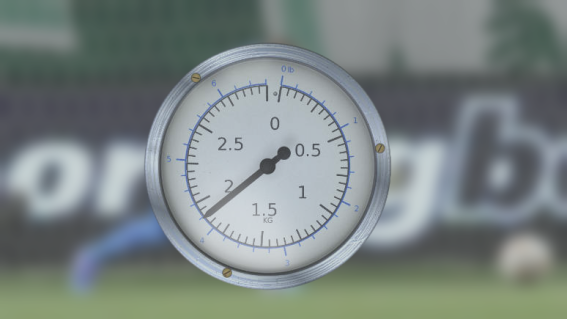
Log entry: 1.9 kg
